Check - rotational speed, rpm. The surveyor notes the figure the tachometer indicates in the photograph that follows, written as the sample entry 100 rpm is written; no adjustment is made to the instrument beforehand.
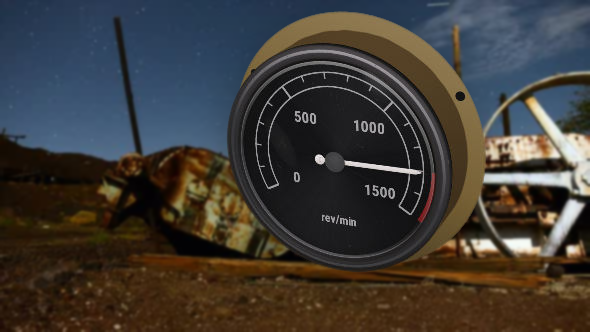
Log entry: 1300 rpm
